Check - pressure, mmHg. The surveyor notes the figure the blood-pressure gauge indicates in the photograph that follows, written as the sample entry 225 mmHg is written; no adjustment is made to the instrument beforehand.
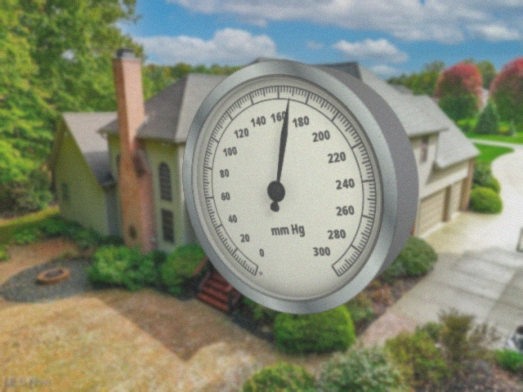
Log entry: 170 mmHg
